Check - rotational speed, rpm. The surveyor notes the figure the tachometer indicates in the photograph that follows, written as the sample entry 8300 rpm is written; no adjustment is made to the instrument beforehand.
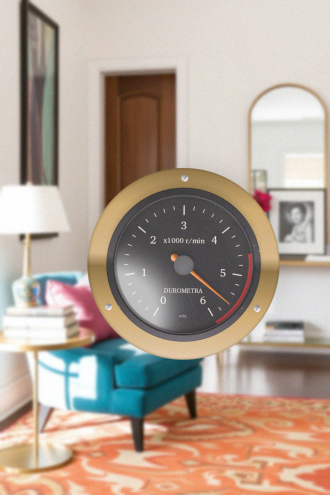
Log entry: 5600 rpm
